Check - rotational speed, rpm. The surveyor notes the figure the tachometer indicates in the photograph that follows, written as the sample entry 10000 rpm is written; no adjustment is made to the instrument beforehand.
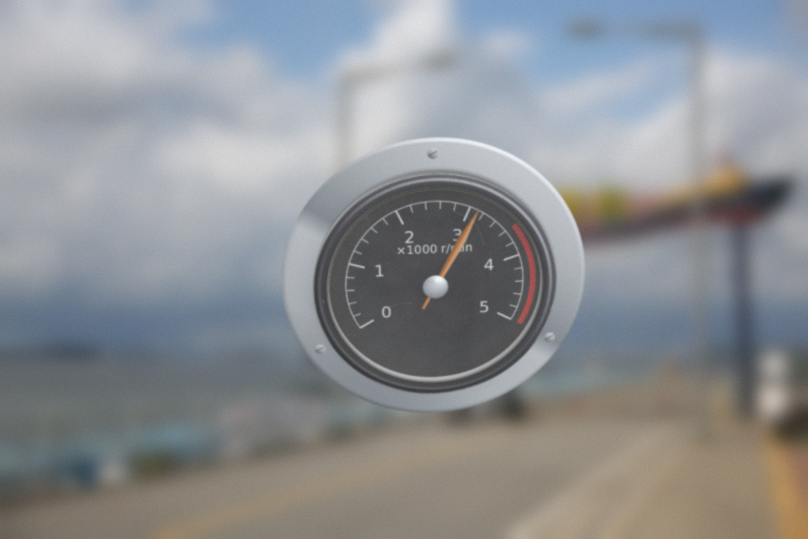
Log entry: 3100 rpm
